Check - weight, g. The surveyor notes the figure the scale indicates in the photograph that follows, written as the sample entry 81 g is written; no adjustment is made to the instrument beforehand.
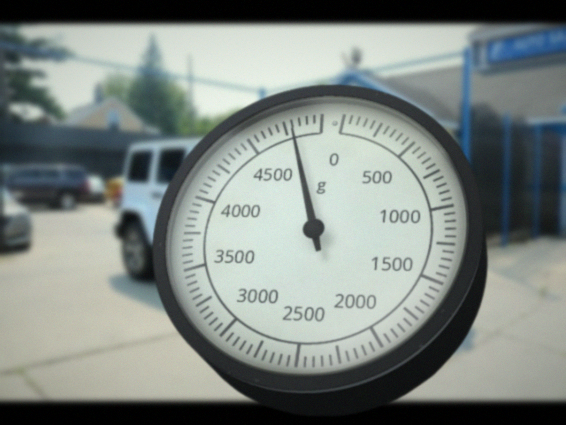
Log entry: 4800 g
